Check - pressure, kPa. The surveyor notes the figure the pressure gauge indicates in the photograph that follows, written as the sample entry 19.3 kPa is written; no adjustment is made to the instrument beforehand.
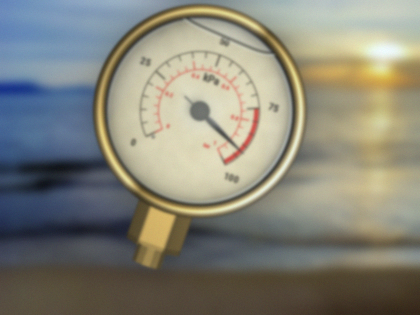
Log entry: 92.5 kPa
